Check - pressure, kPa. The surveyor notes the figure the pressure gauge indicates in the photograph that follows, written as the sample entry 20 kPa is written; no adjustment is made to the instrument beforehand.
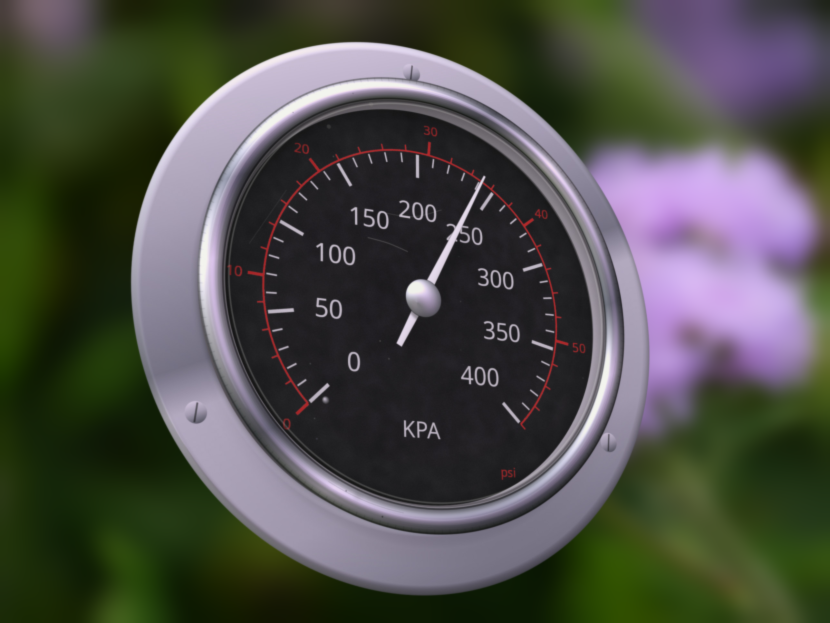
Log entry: 240 kPa
